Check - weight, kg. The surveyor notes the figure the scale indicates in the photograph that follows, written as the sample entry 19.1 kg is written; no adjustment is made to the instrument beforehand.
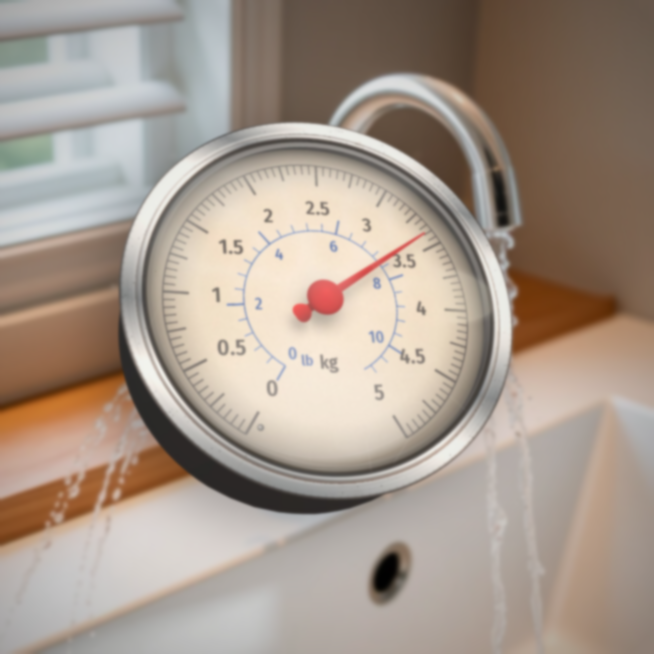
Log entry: 3.4 kg
